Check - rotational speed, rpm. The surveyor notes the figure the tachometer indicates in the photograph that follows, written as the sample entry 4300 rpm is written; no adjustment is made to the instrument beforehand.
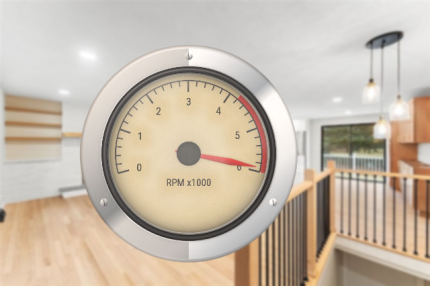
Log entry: 5900 rpm
